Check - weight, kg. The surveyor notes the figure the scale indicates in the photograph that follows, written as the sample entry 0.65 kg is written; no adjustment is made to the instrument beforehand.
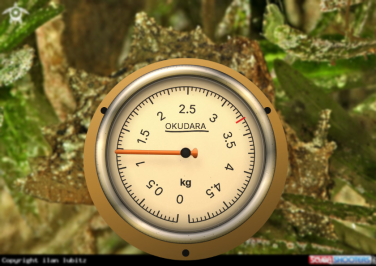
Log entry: 1.2 kg
